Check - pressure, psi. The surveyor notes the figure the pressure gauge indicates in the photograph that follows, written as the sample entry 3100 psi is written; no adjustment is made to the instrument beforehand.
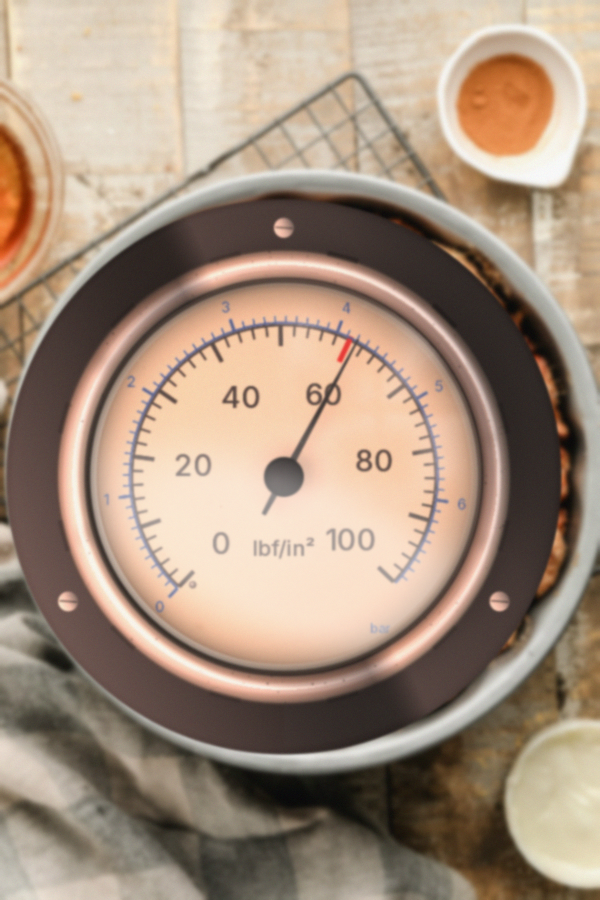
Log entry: 61 psi
